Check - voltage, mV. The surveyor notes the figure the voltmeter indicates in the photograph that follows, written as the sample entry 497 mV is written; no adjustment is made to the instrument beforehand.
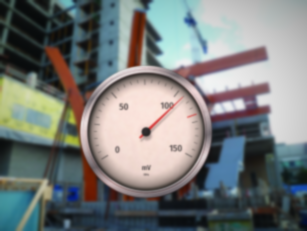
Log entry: 105 mV
